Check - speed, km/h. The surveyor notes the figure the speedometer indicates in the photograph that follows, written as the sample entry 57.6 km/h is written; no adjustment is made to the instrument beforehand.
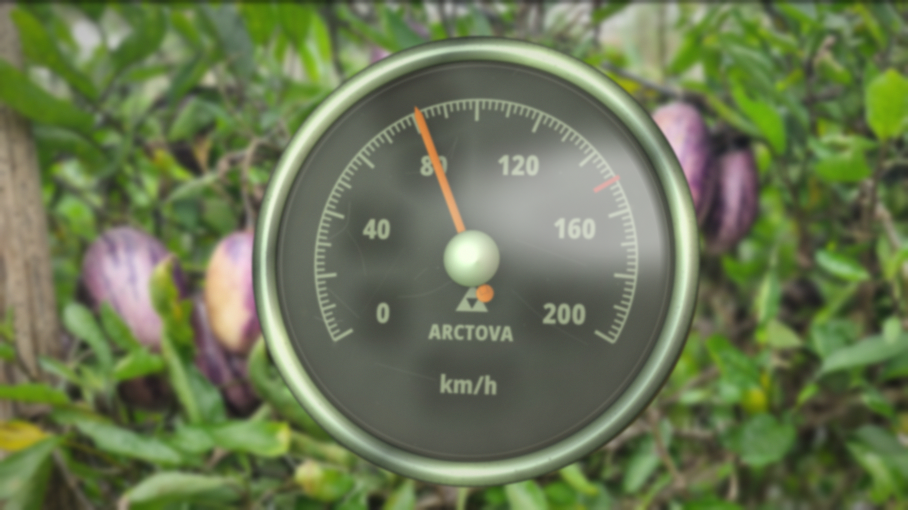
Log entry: 82 km/h
